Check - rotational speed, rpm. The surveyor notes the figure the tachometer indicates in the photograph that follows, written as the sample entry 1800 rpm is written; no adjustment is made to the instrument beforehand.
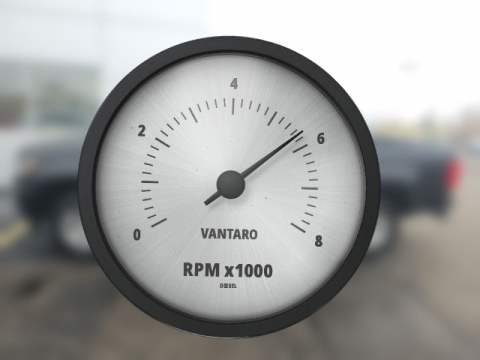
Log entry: 5700 rpm
